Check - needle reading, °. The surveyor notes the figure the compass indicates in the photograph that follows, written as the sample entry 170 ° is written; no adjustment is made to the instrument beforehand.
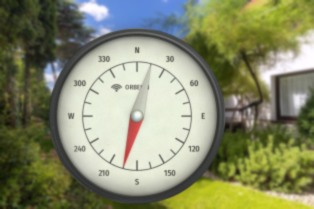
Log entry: 195 °
